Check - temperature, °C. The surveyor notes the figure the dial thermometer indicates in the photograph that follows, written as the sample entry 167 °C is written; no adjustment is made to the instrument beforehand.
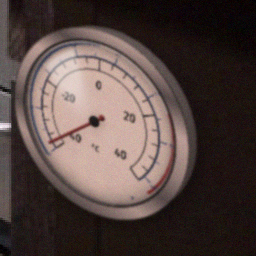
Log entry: -38 °C
